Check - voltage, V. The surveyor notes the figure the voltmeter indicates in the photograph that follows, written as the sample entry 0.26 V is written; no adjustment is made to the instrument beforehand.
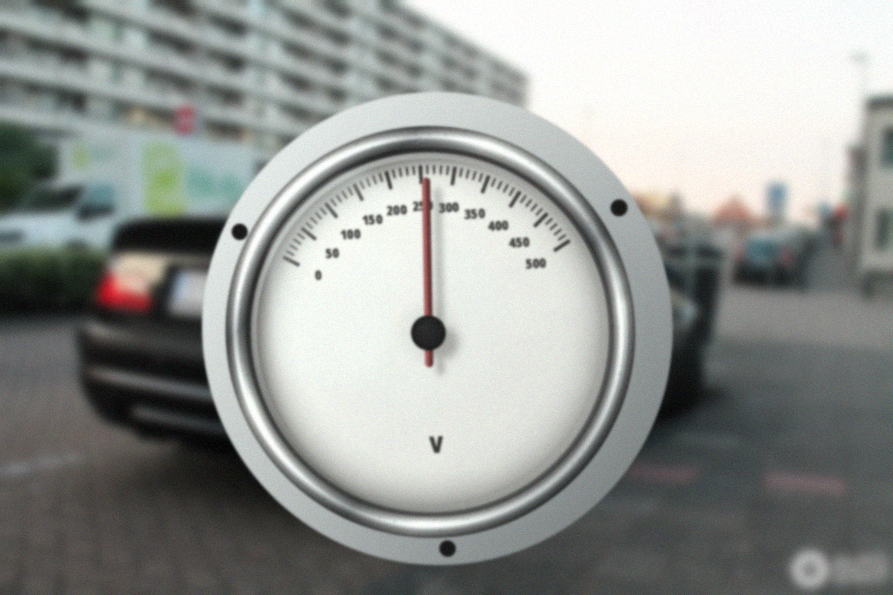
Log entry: 260 V
